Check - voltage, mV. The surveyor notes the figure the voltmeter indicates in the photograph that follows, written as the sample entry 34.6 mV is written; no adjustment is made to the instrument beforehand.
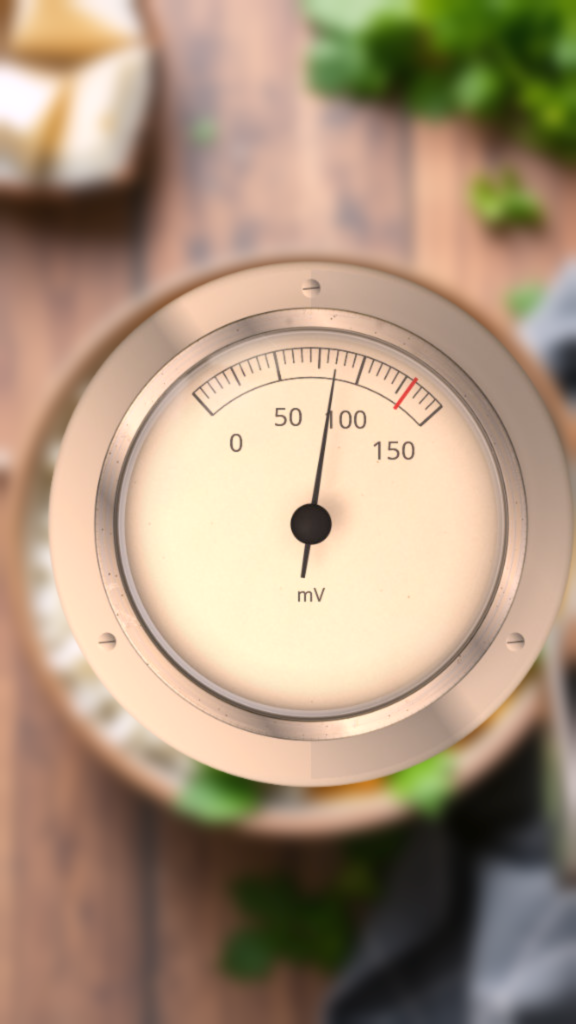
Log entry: 85 mV
